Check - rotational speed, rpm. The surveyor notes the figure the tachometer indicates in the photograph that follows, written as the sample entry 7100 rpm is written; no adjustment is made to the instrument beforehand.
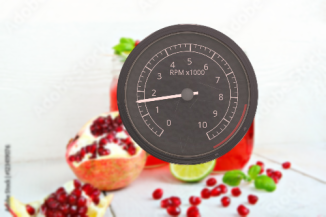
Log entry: 1600 rpm
